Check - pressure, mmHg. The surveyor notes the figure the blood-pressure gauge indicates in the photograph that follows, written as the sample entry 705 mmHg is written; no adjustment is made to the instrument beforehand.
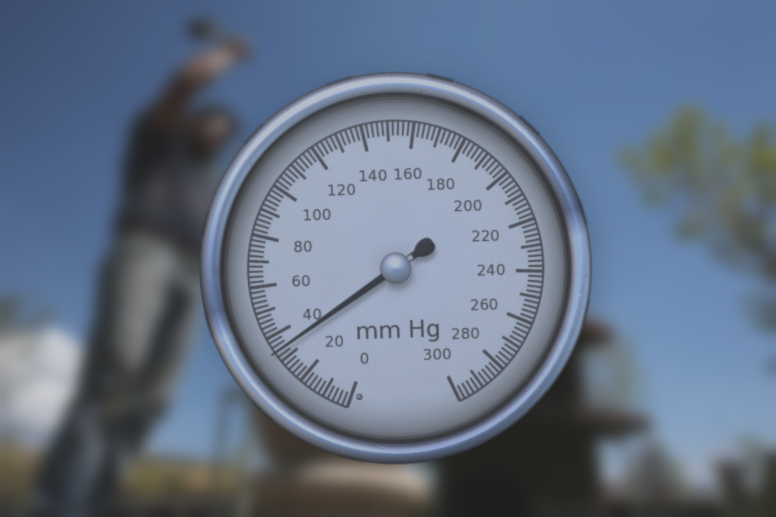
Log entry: 34 mmHg
